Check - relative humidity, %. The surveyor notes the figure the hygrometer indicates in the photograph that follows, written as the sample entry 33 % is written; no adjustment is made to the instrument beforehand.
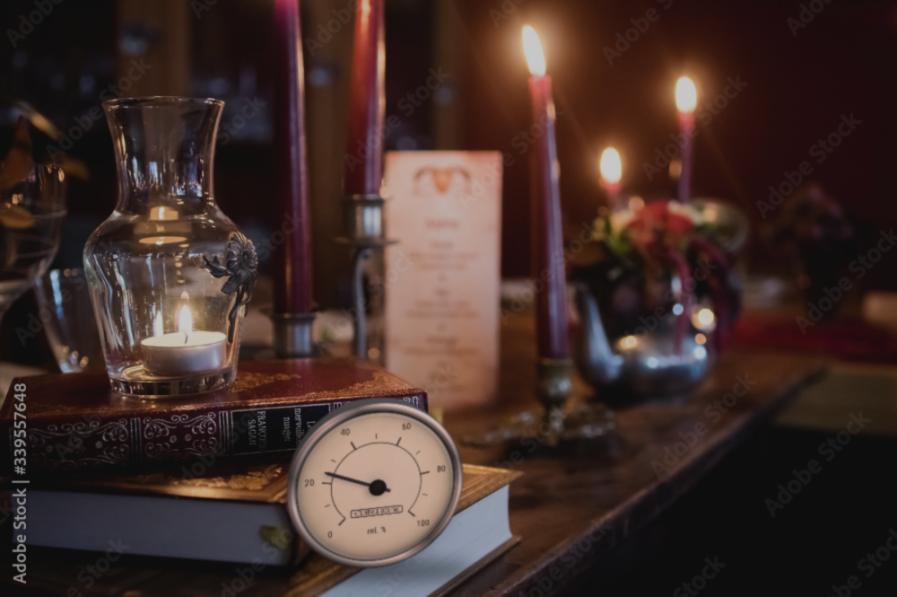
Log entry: 25 %
